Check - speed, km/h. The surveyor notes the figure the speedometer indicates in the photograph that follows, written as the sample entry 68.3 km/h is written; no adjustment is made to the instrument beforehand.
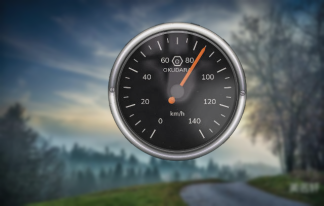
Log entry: 85 km/h
